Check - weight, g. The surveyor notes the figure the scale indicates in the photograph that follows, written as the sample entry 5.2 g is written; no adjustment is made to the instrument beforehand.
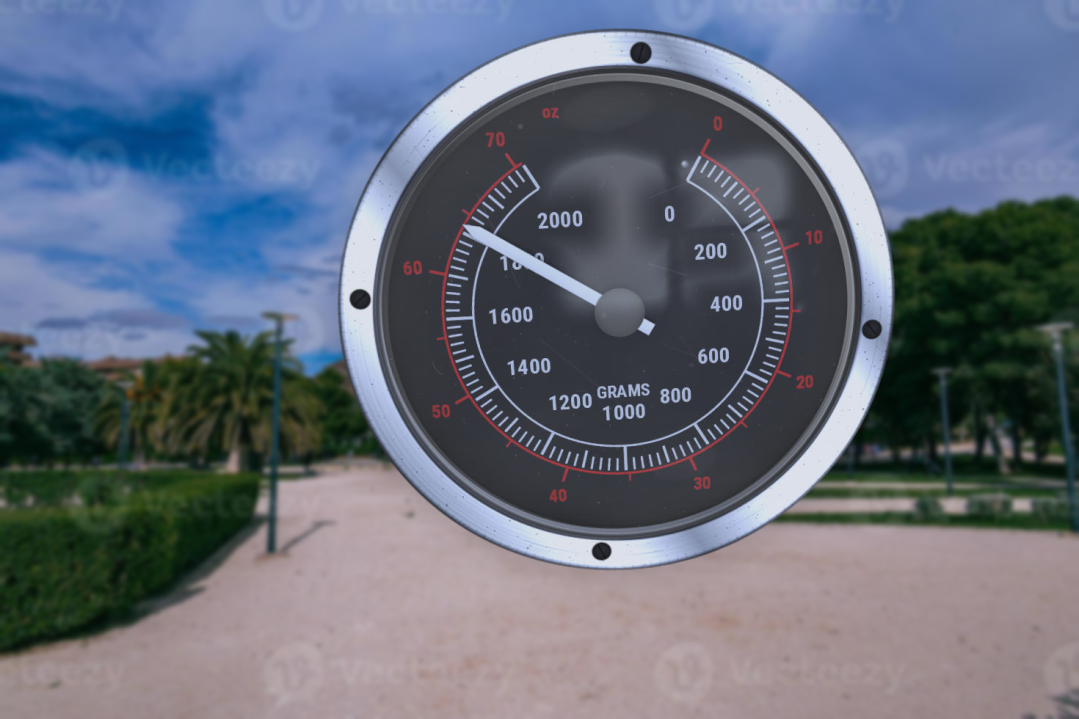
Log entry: 1820 g
